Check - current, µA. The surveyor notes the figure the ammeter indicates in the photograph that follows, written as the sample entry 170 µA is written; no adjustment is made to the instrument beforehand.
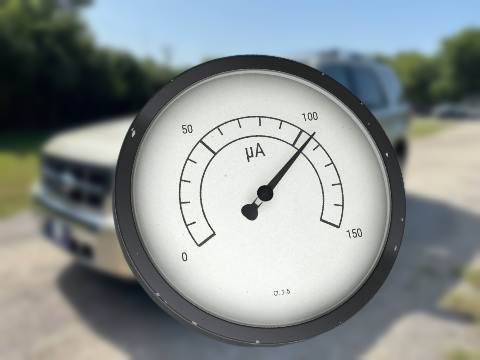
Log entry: 105 µA
